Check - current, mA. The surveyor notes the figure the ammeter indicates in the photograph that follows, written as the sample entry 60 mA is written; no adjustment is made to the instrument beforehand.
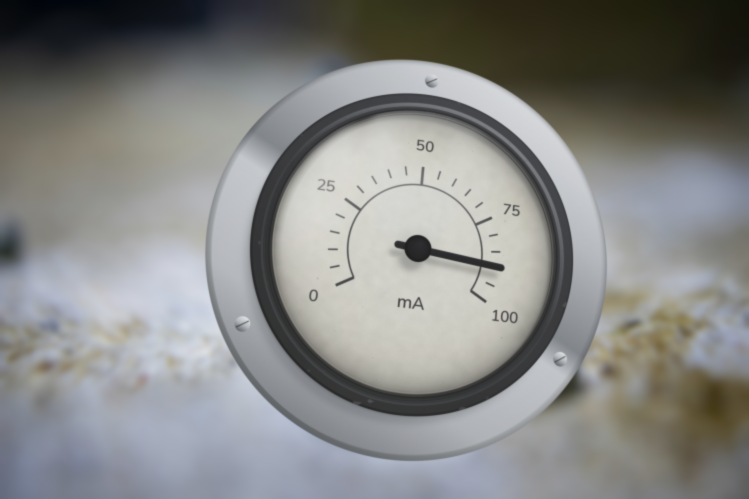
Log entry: 90 mA
